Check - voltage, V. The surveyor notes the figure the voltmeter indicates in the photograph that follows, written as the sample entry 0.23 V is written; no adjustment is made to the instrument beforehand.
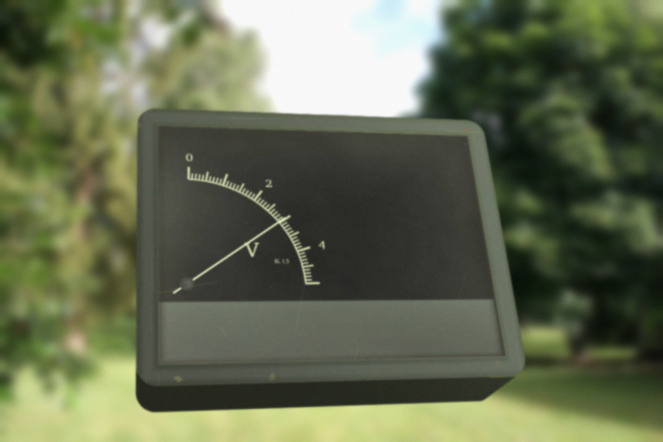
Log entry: 3 V
